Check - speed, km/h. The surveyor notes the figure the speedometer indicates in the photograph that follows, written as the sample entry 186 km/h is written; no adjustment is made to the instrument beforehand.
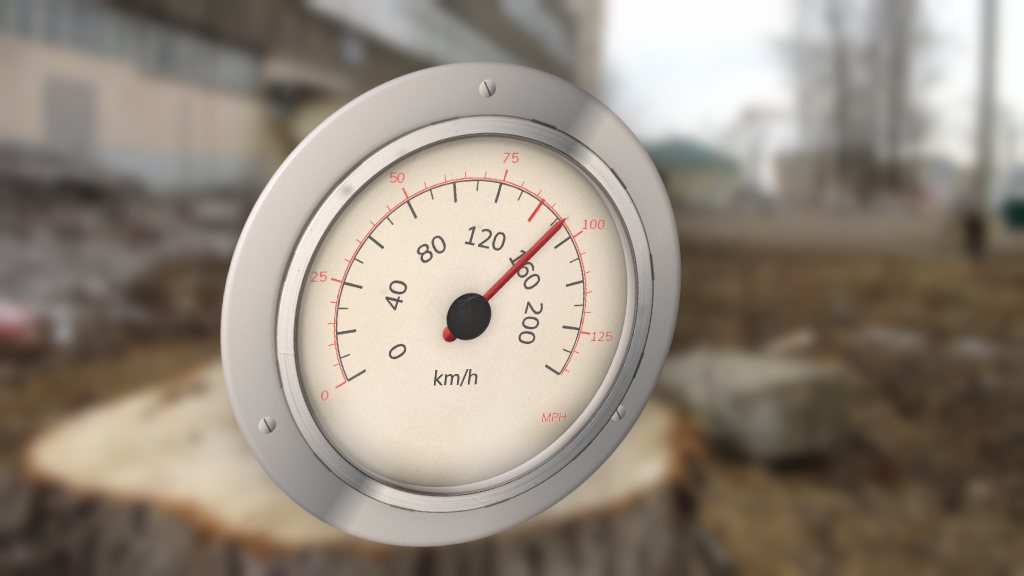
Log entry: 150 km/h
